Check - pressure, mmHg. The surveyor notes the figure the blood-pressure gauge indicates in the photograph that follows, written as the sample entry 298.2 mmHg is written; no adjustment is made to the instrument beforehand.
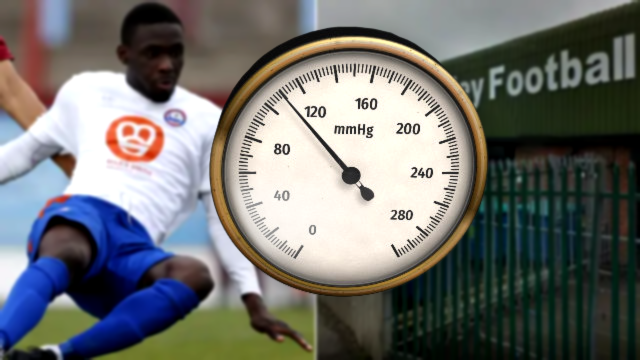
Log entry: 110 mmHg
